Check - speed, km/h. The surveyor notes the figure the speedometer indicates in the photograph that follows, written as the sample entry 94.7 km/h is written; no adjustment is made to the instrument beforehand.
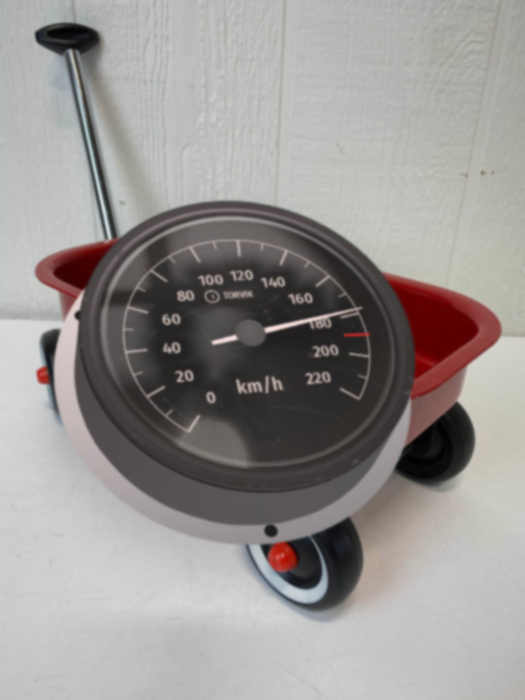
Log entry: 180 km/h
